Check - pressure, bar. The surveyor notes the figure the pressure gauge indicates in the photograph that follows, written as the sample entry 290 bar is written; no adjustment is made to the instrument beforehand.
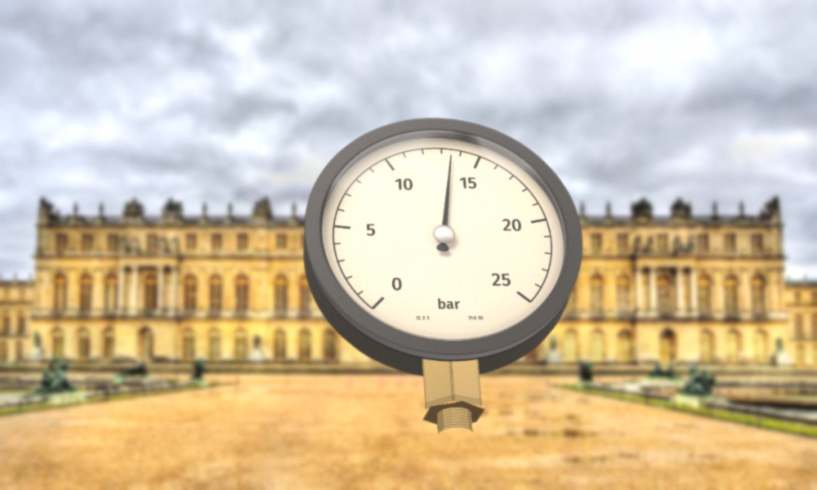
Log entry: 13.5 bar
